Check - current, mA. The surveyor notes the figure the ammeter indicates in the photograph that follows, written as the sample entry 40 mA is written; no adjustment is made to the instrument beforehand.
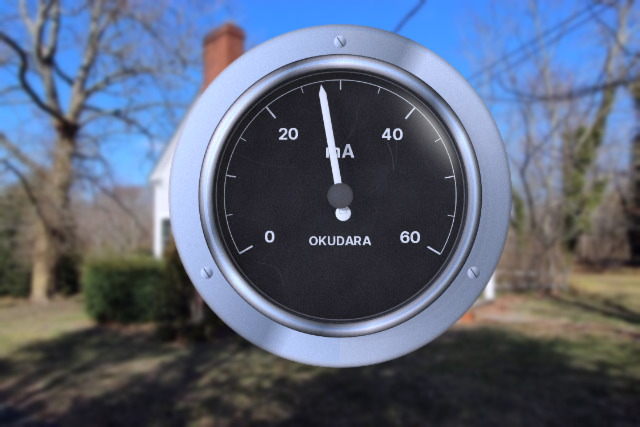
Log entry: 27.5 mA
